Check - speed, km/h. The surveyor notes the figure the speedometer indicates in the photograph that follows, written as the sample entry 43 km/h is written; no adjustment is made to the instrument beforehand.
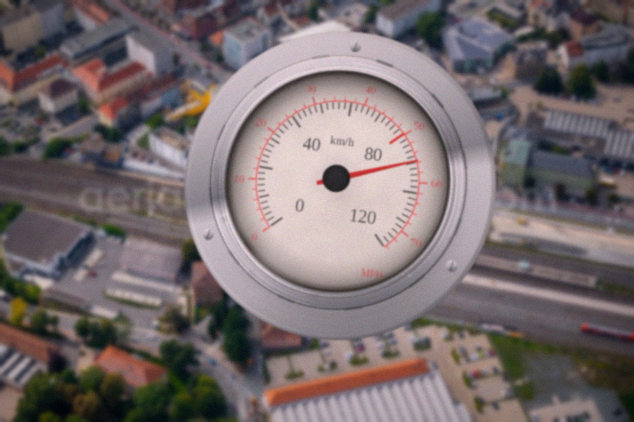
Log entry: 90 km/h
